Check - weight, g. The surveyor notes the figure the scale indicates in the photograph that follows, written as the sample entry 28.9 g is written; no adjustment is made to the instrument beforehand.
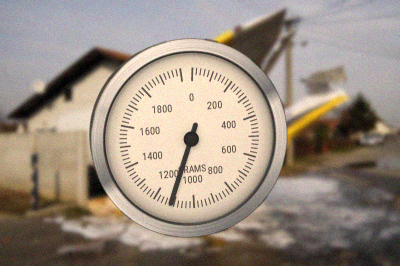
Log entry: 1120 g
